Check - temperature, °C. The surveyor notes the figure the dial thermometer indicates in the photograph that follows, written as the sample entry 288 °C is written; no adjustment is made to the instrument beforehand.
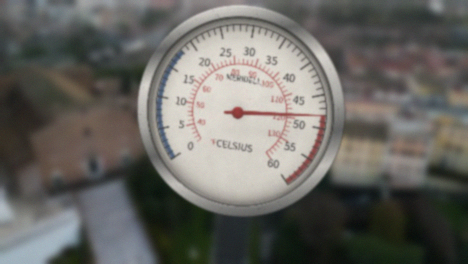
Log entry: 48 °C
